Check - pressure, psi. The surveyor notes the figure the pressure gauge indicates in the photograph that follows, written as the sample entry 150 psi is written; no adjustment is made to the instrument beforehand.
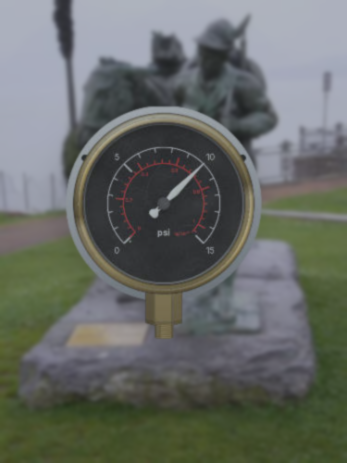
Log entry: 10 psi
